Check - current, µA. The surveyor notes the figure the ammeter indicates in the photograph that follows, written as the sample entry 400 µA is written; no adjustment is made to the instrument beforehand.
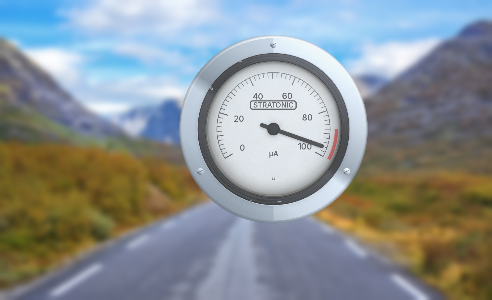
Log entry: 96 µA
